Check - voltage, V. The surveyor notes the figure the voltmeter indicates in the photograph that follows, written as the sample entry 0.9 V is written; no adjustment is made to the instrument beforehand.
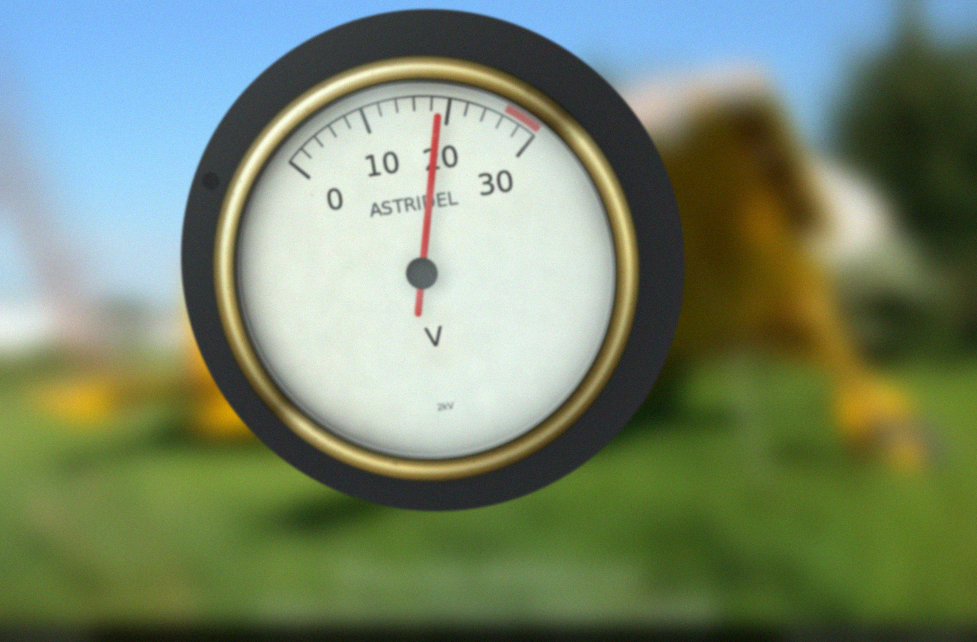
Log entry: 19 V
